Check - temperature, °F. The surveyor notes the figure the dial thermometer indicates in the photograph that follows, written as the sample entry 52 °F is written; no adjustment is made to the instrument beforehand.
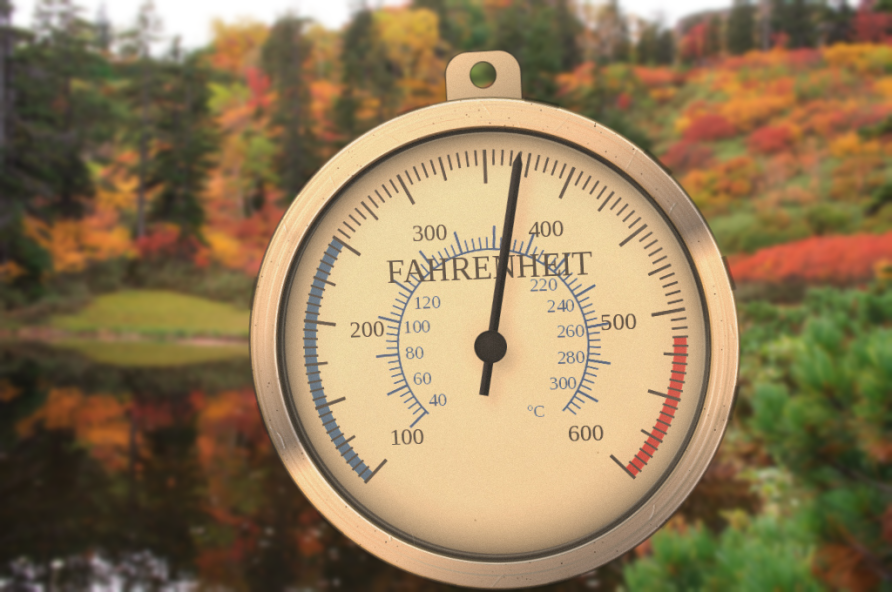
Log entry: 370 °F
